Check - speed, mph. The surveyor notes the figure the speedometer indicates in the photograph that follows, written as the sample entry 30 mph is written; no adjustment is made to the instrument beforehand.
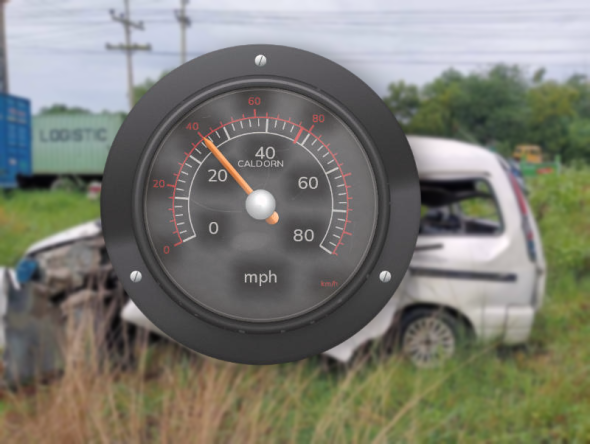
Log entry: 25 mph
